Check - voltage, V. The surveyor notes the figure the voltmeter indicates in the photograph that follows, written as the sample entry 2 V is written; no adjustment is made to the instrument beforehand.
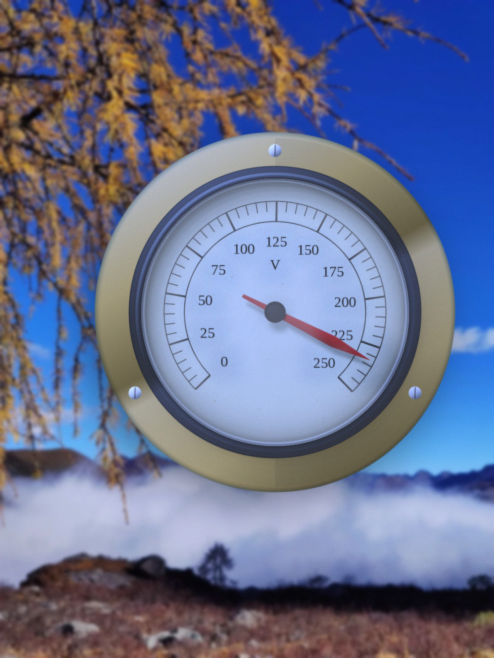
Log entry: 232.5 V
